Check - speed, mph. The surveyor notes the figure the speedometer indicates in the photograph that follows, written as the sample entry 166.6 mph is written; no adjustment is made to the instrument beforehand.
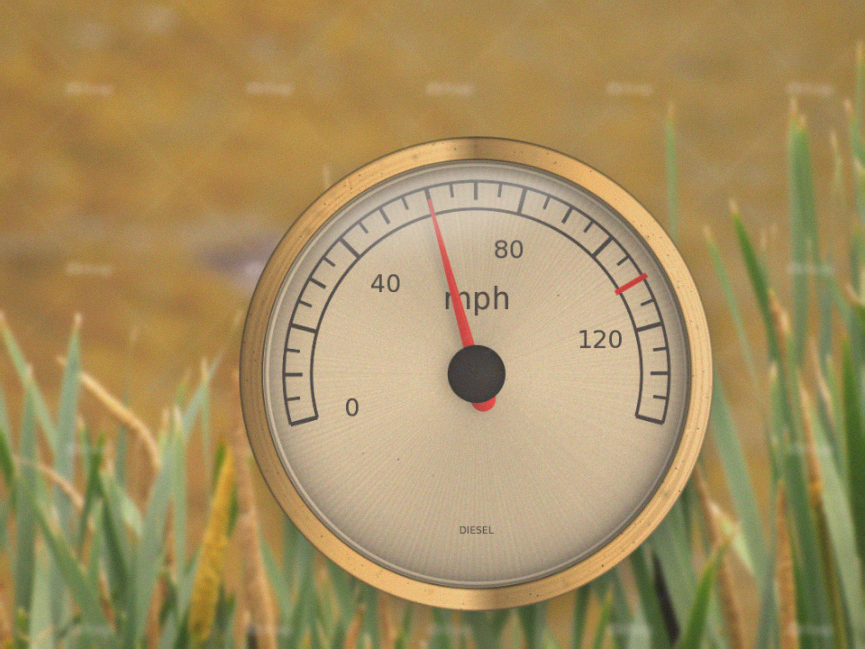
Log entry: 60 mph
